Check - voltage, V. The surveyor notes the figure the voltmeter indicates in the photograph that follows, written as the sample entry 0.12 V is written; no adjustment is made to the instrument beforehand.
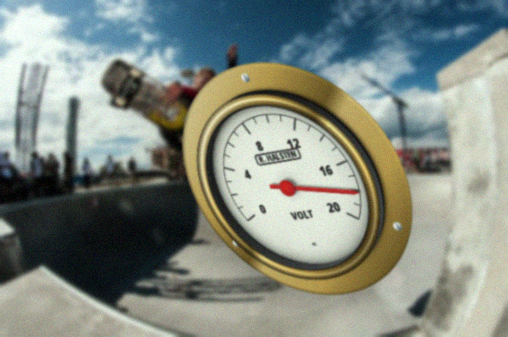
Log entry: 18 V
